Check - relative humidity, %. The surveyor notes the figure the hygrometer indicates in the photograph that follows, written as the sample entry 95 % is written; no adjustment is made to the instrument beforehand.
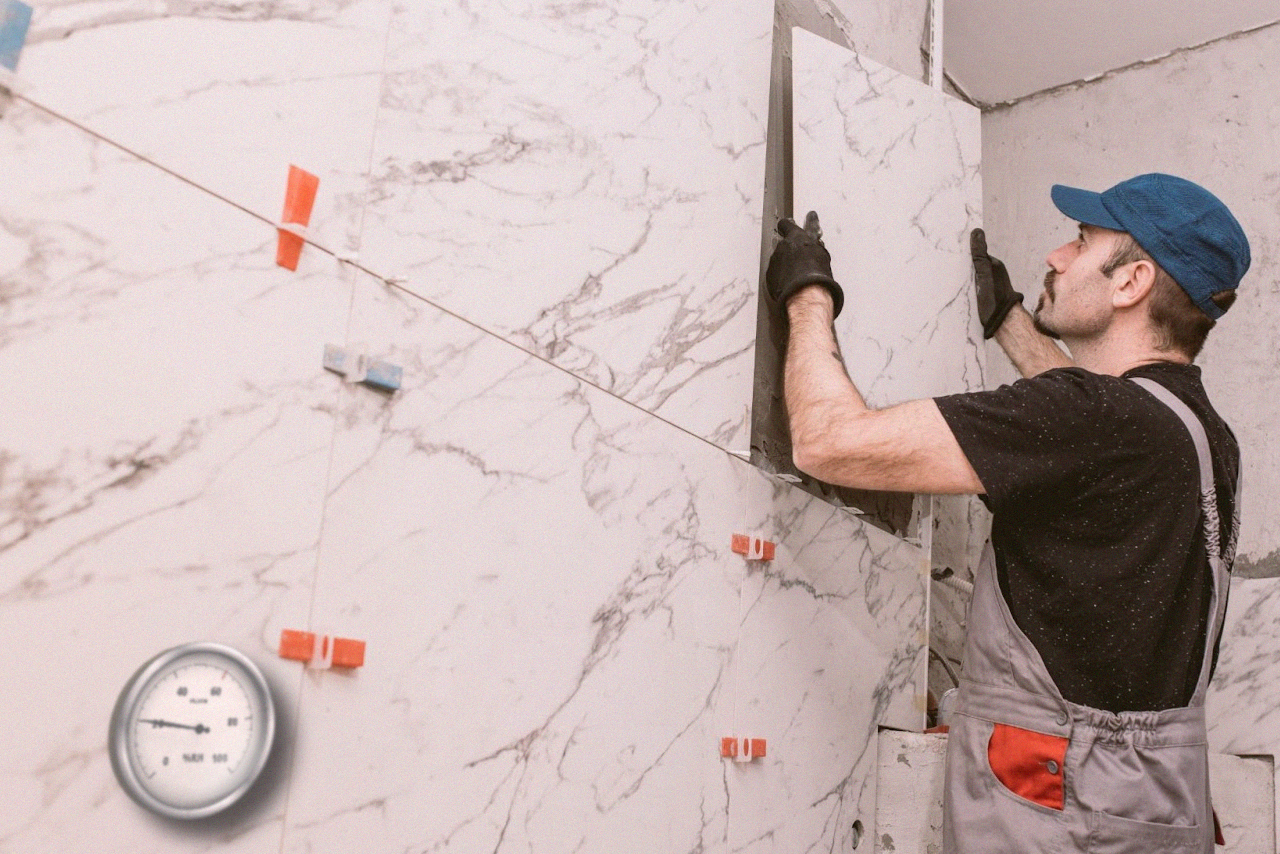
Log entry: 20 %
